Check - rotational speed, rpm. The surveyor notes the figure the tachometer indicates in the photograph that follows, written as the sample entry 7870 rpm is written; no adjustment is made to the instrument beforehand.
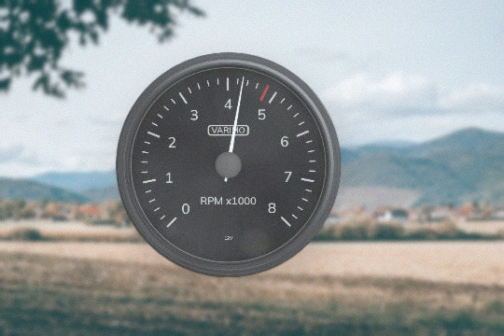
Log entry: 4300 rpm
